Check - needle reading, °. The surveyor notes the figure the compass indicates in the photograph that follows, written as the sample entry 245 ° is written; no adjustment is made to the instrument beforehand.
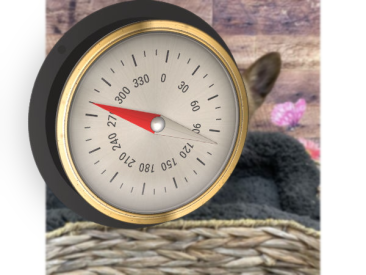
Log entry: 280 °
